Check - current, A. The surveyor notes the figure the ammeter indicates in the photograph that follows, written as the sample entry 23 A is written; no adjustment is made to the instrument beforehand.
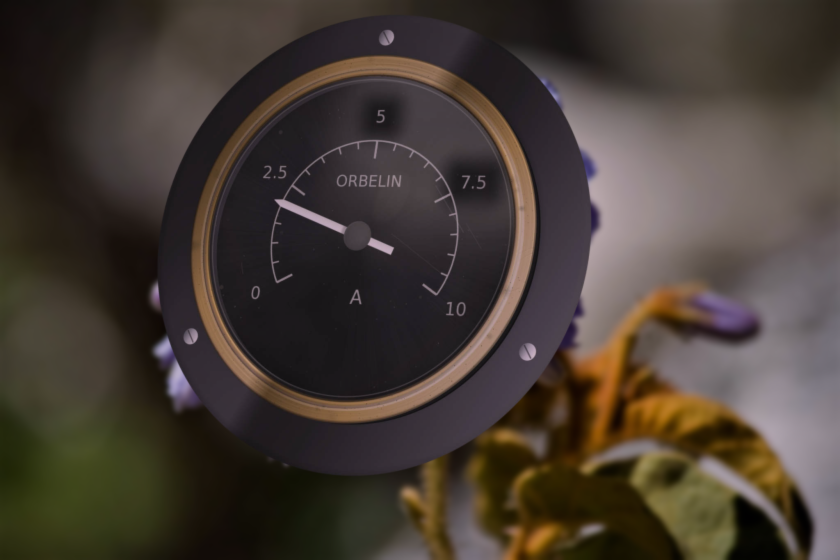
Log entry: 2 A
